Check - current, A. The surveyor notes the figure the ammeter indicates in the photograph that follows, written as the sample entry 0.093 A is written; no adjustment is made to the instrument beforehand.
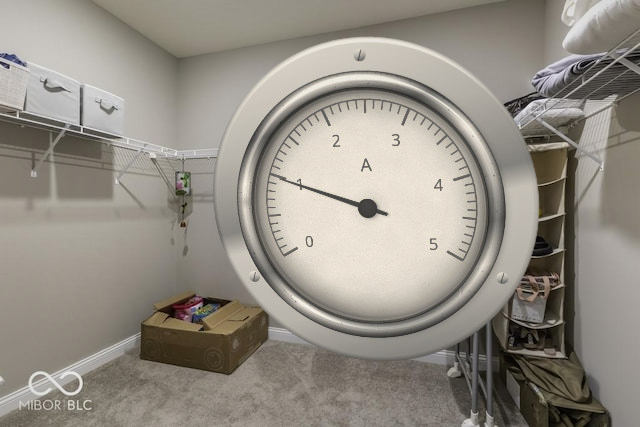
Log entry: 1 A
